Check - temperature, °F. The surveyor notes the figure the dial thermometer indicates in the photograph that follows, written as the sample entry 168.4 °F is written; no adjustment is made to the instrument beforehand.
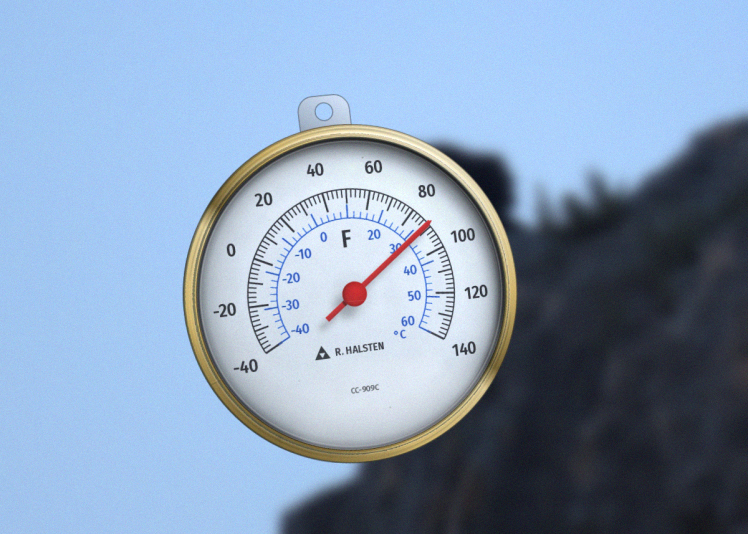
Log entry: 88 °F
